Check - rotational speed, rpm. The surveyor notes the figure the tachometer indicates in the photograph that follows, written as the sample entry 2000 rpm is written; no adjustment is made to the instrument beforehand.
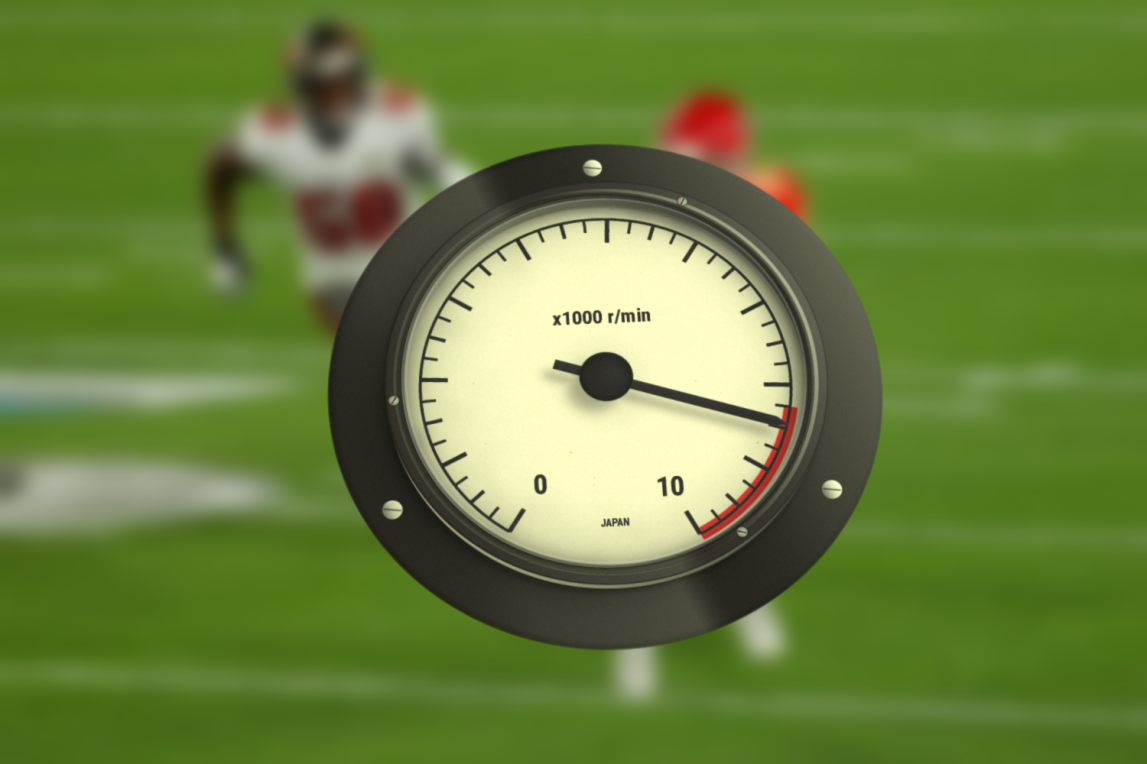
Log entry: 8500 rpm
